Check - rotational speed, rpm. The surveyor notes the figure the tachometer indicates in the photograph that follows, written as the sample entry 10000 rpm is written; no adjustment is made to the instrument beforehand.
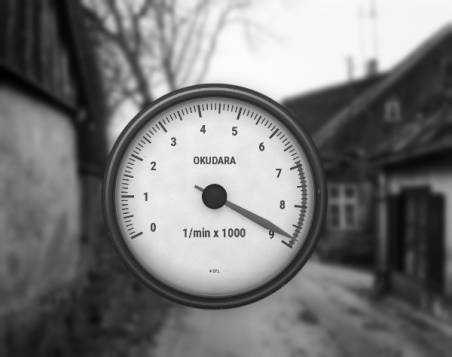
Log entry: 8800 rpm
